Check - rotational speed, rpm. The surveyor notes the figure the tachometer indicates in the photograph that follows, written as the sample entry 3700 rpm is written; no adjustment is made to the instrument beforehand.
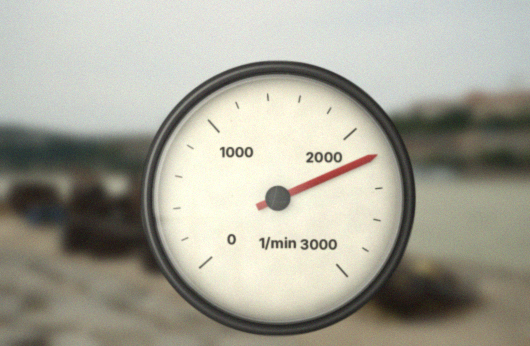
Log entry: 2200 rpm
